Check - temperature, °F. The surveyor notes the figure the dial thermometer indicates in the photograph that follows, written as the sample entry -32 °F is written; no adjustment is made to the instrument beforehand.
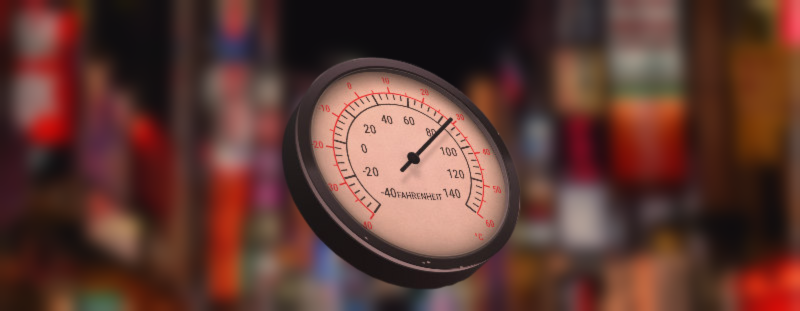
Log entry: 84 °F
